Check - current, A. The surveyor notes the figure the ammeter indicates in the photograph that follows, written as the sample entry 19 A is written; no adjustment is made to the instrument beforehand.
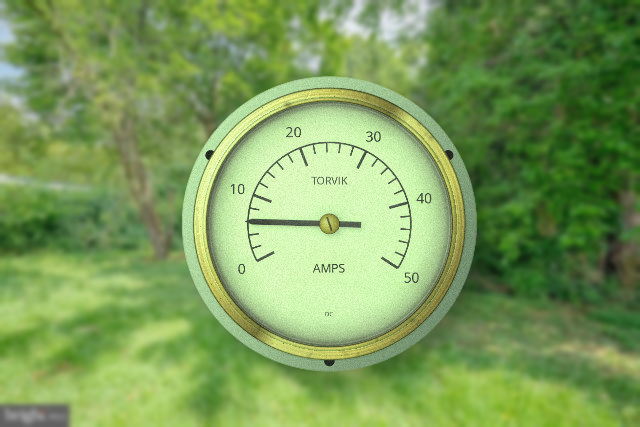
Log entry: 6 A
